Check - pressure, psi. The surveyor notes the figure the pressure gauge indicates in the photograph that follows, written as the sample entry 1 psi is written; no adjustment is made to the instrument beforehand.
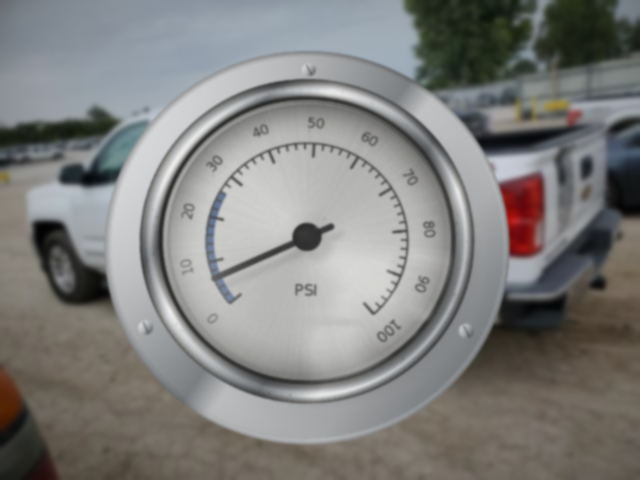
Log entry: 6 psi
